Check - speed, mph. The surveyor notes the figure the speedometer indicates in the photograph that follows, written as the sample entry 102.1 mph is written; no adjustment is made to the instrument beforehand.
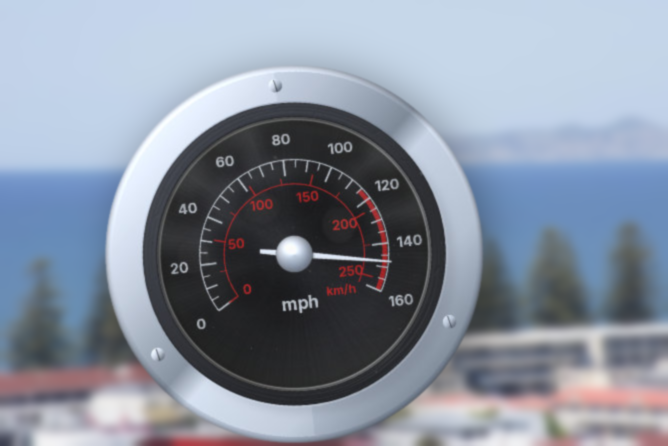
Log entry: 147.5 mph
